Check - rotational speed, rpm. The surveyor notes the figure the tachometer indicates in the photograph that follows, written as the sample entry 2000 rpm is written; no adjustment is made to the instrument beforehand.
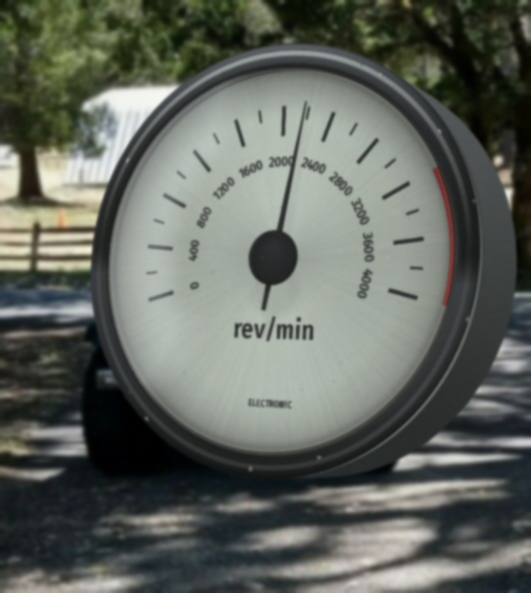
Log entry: 2200 rpm
